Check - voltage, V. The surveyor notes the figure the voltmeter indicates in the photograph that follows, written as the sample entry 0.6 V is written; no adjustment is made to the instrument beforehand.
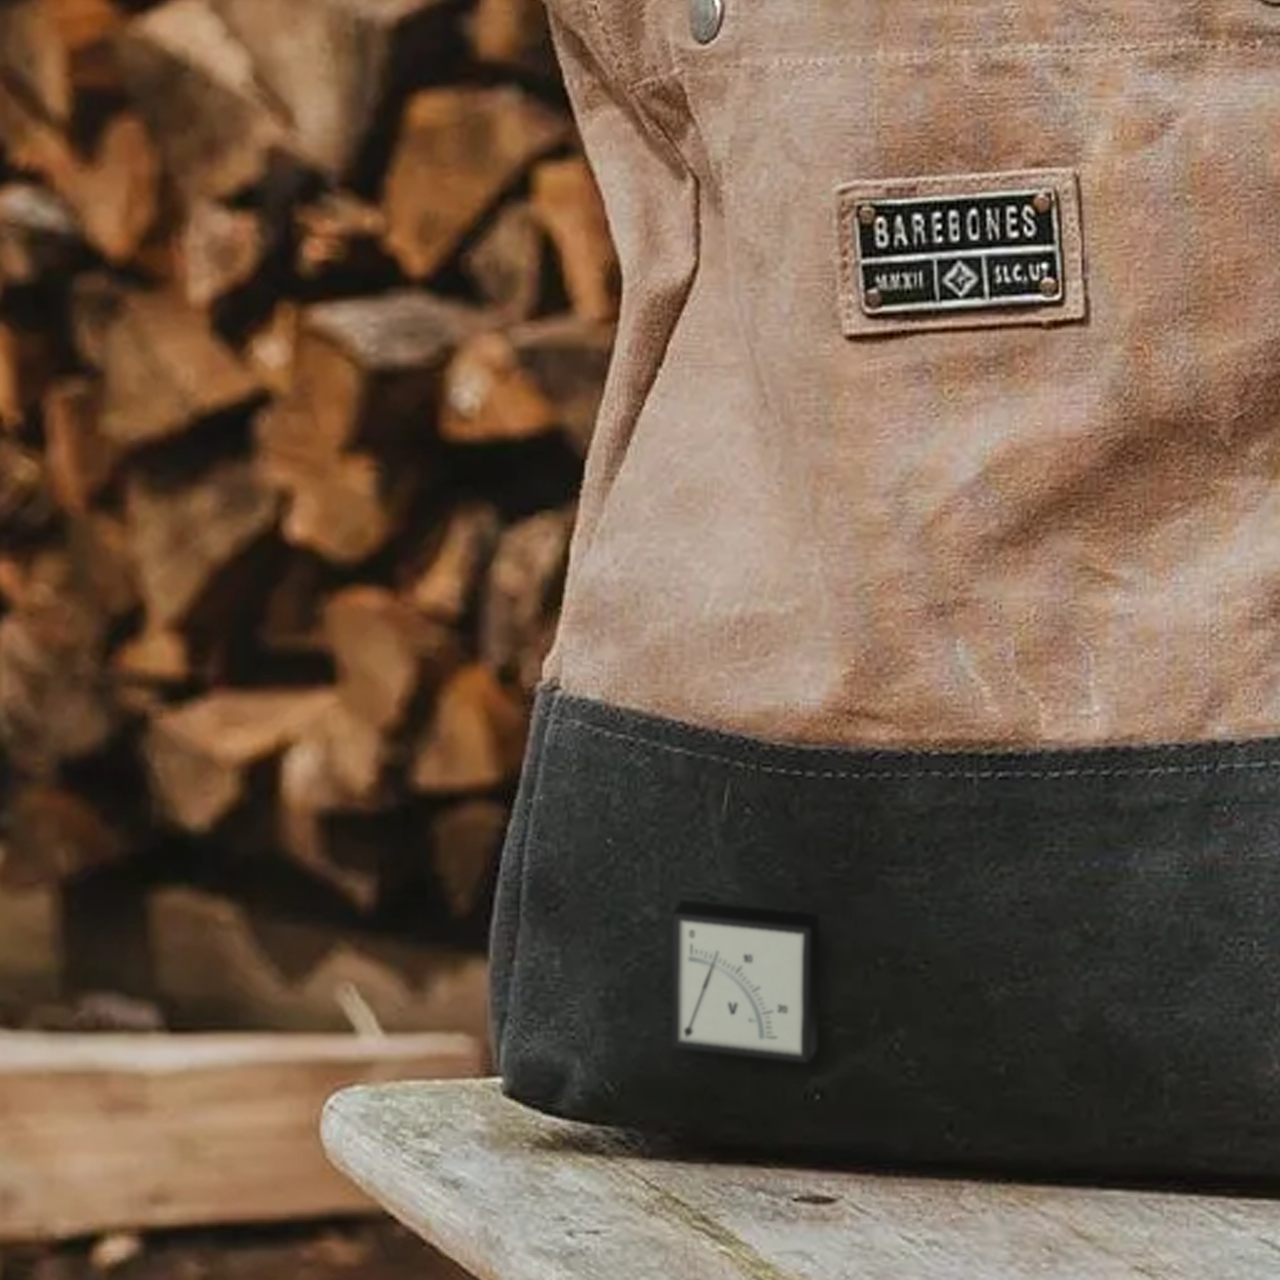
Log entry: 5 V
